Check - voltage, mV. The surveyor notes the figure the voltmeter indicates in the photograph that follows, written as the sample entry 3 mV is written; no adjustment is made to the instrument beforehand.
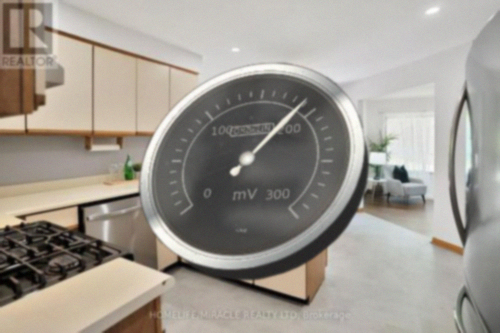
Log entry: 190 mV
